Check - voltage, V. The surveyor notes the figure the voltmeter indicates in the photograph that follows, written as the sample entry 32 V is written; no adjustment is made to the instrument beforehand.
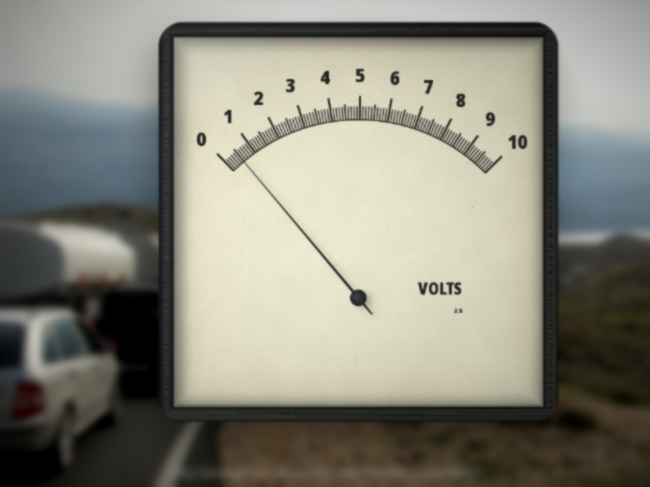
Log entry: 0.5 V
